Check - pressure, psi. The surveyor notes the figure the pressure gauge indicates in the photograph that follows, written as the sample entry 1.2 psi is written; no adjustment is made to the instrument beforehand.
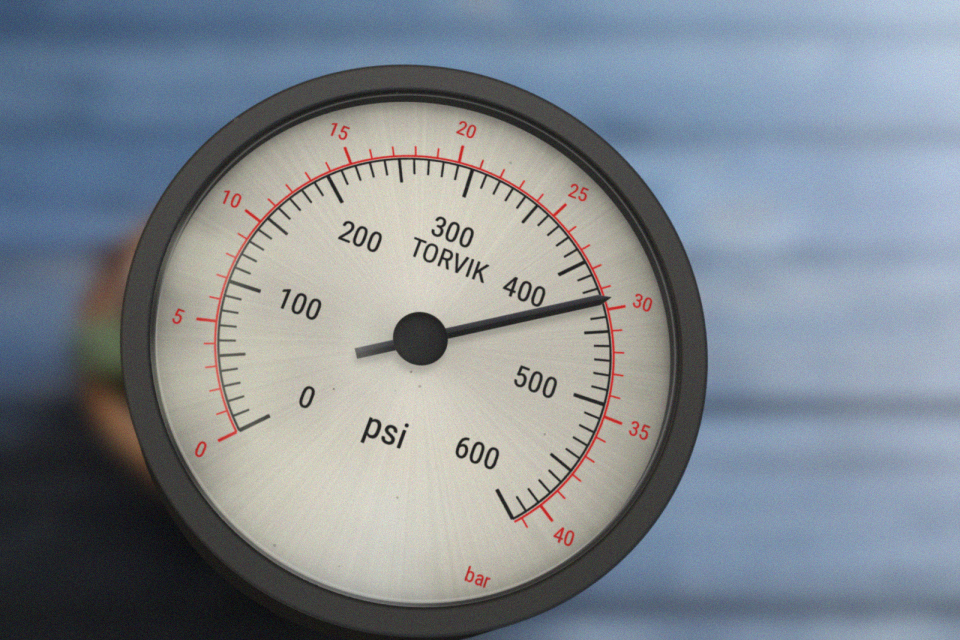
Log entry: 430 psi
